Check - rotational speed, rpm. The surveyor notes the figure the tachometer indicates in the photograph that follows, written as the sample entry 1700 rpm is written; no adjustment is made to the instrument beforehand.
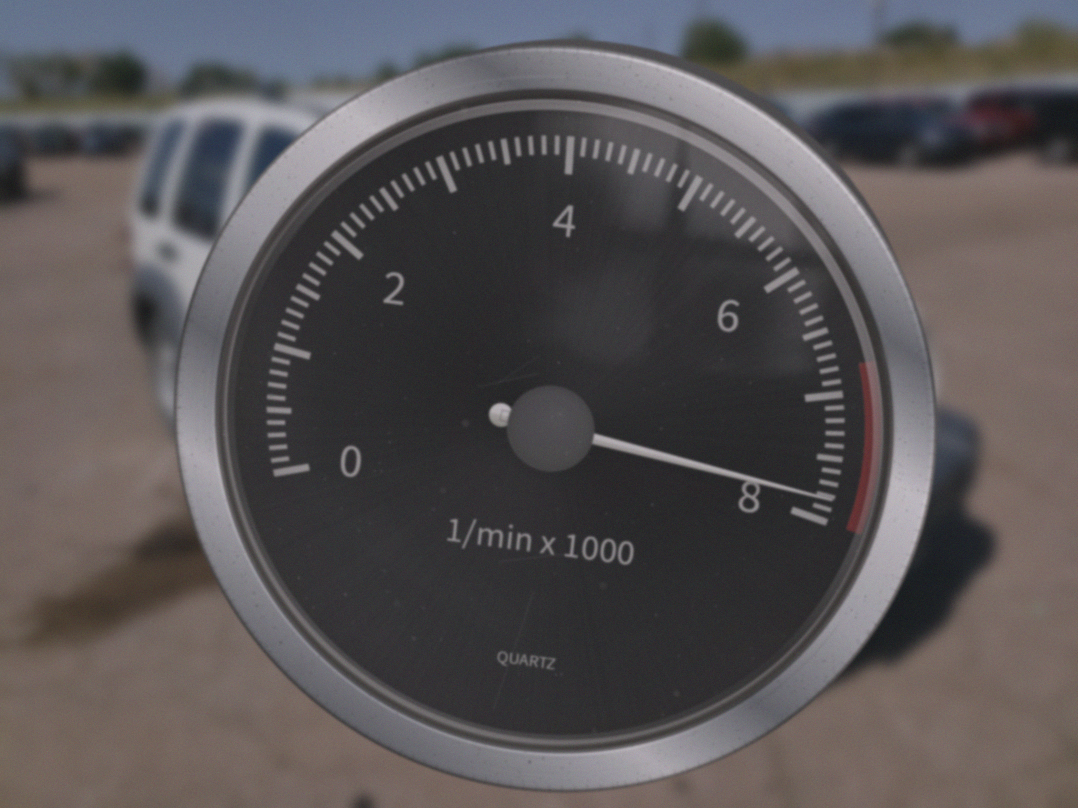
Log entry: 7800 rpm
